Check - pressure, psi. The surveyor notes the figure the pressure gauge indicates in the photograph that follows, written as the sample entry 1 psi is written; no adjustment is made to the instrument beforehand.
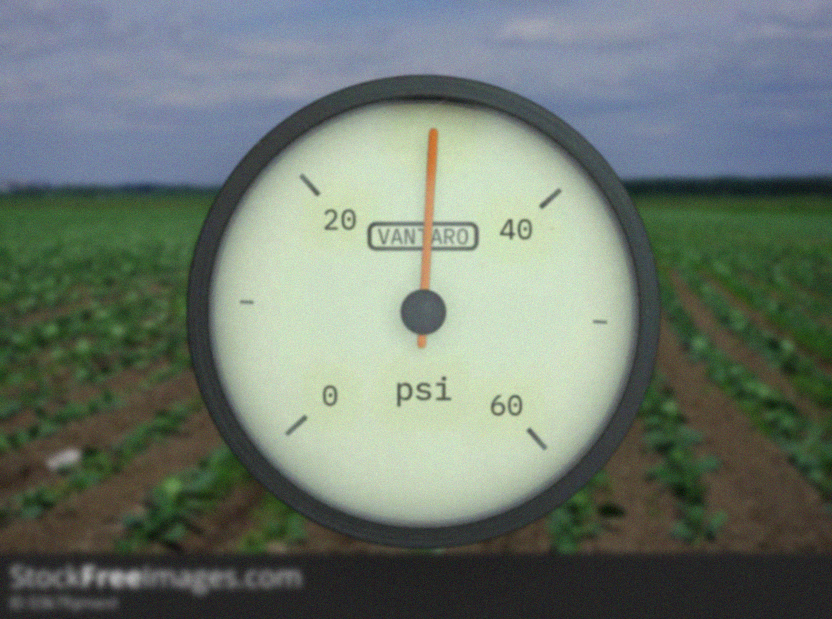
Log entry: 30 psi
